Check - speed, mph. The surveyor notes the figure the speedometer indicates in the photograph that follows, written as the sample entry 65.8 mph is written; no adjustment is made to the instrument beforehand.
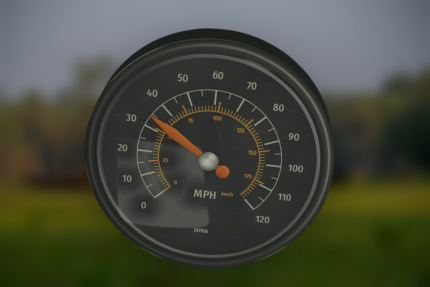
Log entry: 35 mph
